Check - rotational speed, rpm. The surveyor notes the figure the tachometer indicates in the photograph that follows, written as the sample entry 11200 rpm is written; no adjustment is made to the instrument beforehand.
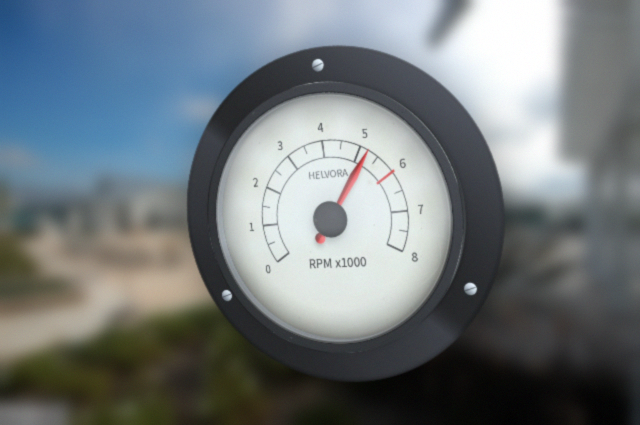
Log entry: 5250 rpm
